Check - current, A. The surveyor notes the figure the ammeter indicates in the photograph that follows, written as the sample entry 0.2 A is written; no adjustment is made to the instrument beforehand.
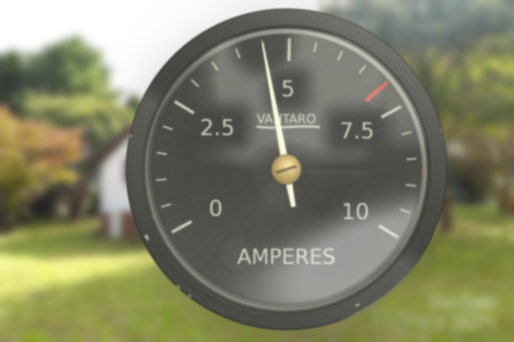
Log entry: 4.5 A
